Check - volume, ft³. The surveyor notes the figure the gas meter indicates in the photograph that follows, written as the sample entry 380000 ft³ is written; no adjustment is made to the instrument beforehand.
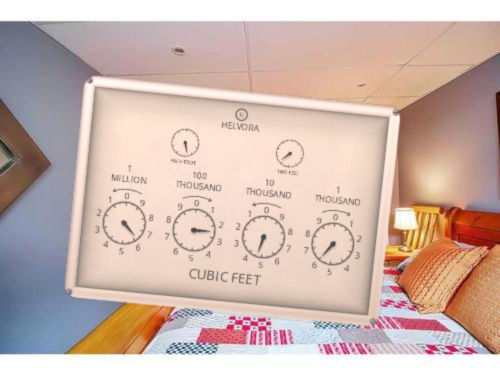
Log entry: 624600 ft³
